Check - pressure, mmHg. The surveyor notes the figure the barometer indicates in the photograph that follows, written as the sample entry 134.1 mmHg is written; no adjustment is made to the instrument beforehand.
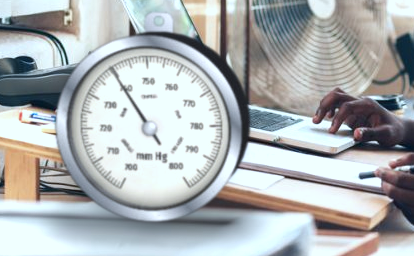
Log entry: 740 mmHg
